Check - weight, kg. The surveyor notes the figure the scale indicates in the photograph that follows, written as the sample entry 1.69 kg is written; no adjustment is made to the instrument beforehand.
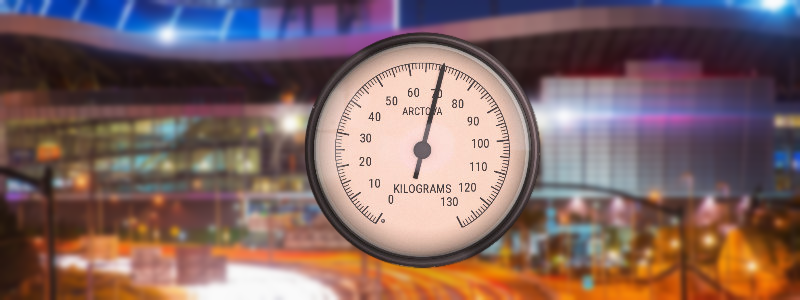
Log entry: 70 kg
